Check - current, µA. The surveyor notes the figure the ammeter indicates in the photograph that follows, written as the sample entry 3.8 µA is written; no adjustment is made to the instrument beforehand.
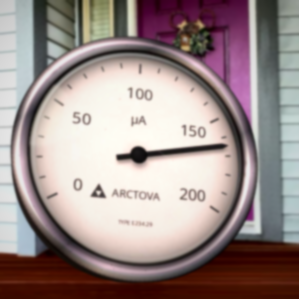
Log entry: 165 µA
